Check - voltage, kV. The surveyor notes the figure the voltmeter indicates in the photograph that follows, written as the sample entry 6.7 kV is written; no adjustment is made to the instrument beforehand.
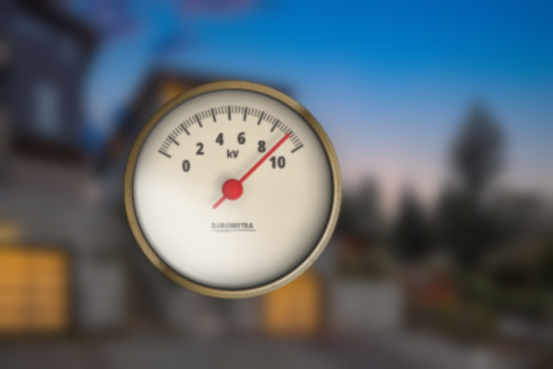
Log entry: 9 kV
